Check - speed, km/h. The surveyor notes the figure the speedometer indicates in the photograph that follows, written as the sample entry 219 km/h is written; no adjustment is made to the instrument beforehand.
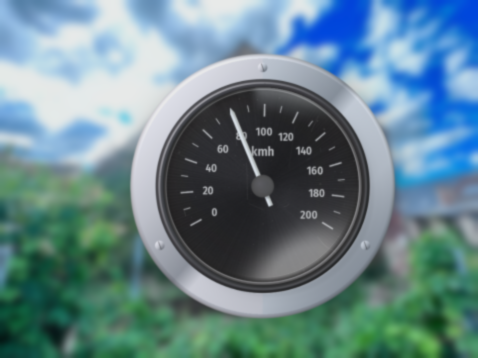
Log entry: 80 km/h
